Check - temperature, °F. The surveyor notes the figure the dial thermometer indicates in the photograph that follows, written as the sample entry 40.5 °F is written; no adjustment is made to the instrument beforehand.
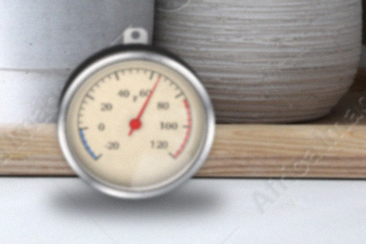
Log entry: 64 °F
